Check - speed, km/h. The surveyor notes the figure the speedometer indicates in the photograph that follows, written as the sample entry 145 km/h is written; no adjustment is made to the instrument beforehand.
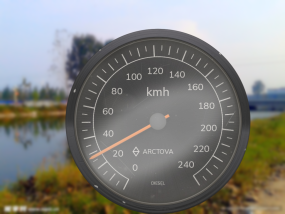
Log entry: 27.5 km/h
